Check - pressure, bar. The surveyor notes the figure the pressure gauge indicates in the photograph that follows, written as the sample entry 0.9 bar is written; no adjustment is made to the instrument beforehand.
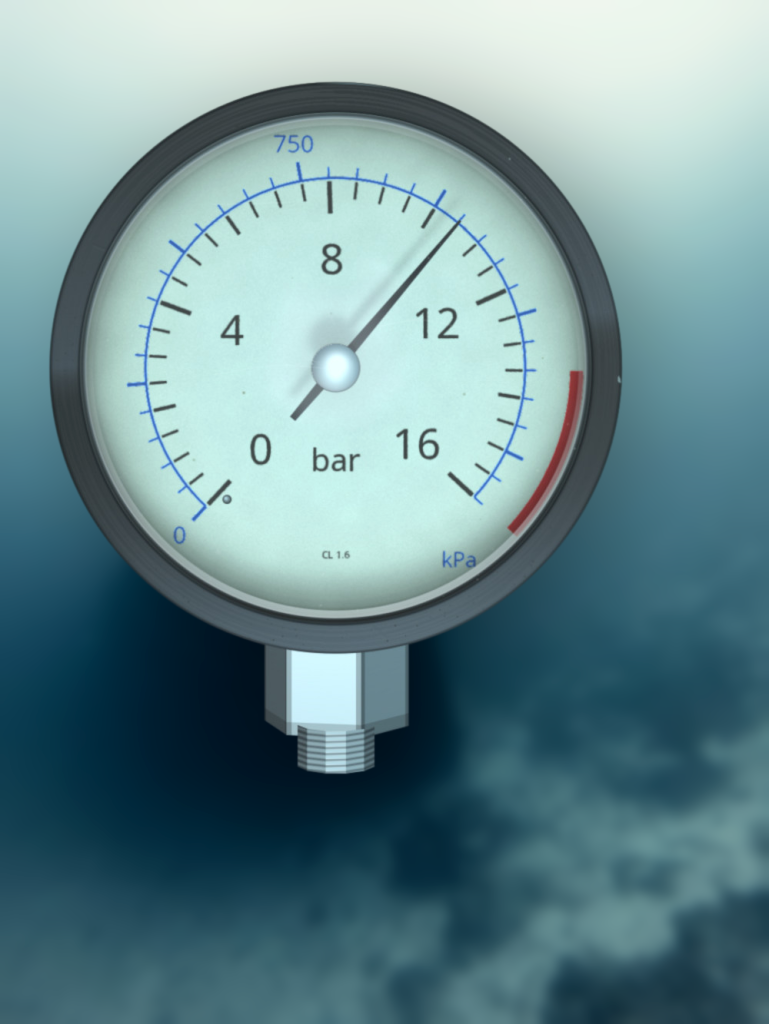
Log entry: 10.5 bar
